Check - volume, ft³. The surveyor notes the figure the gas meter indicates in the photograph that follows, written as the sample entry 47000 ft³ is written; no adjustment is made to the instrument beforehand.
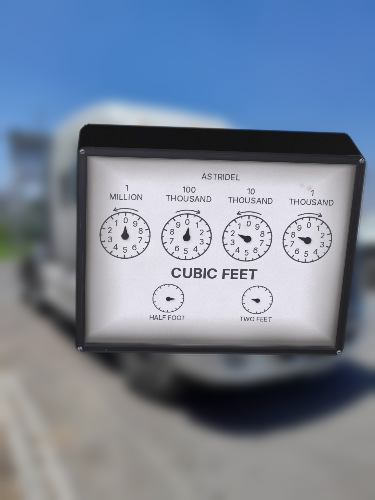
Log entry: 1800 ft³
